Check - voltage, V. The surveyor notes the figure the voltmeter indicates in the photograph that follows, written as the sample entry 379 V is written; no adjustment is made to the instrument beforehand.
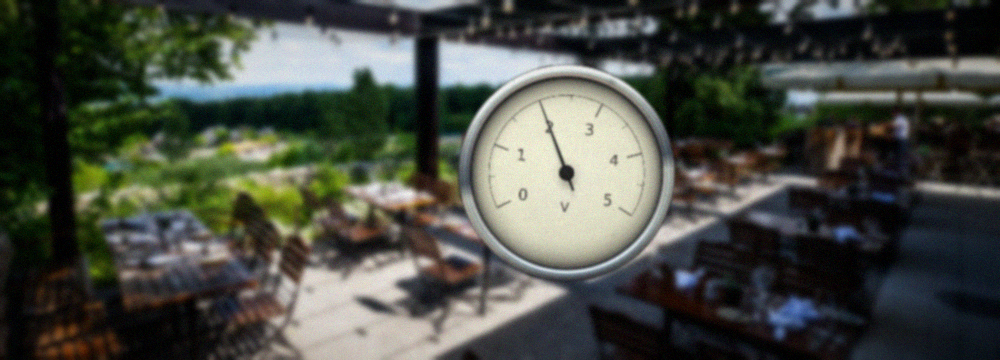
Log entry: 2 V
